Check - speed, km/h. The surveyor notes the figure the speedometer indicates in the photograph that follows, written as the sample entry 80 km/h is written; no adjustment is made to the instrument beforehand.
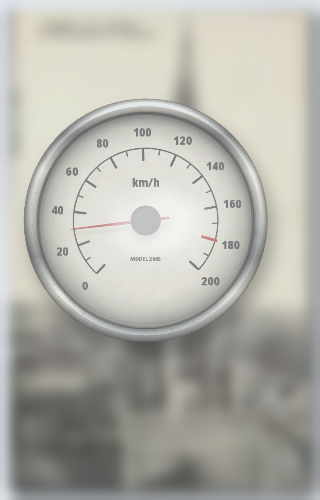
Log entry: 30 km/h
